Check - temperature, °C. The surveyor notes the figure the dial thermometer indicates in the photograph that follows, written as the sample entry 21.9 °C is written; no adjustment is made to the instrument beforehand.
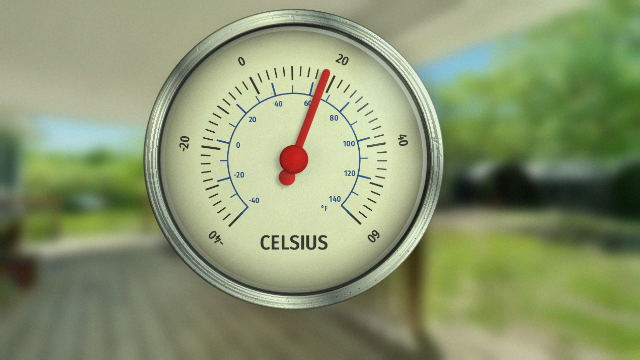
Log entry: 18 °C
